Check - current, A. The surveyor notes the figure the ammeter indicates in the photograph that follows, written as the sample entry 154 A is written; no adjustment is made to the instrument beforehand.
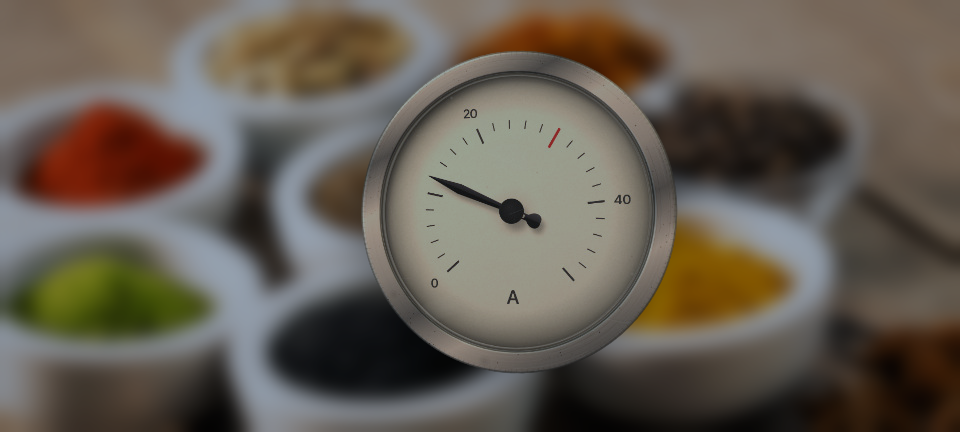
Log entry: 12 A
